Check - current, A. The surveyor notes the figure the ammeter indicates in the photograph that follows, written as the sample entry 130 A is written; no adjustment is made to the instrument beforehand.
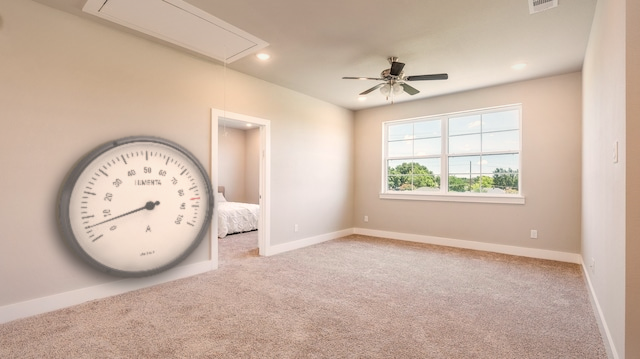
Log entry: 6 A
